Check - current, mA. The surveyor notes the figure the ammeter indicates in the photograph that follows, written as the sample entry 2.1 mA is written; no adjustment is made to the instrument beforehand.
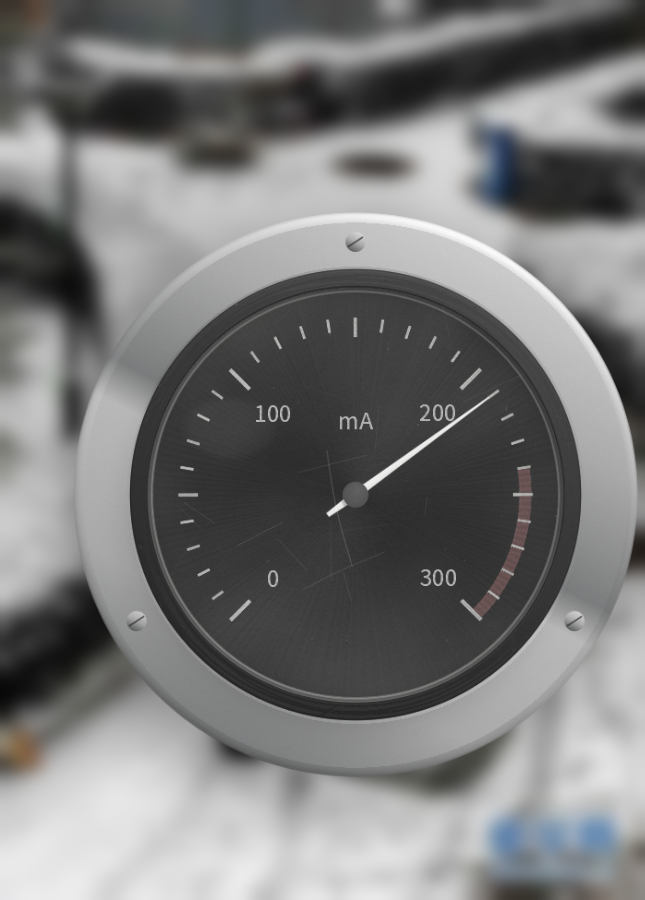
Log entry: 210 mA
